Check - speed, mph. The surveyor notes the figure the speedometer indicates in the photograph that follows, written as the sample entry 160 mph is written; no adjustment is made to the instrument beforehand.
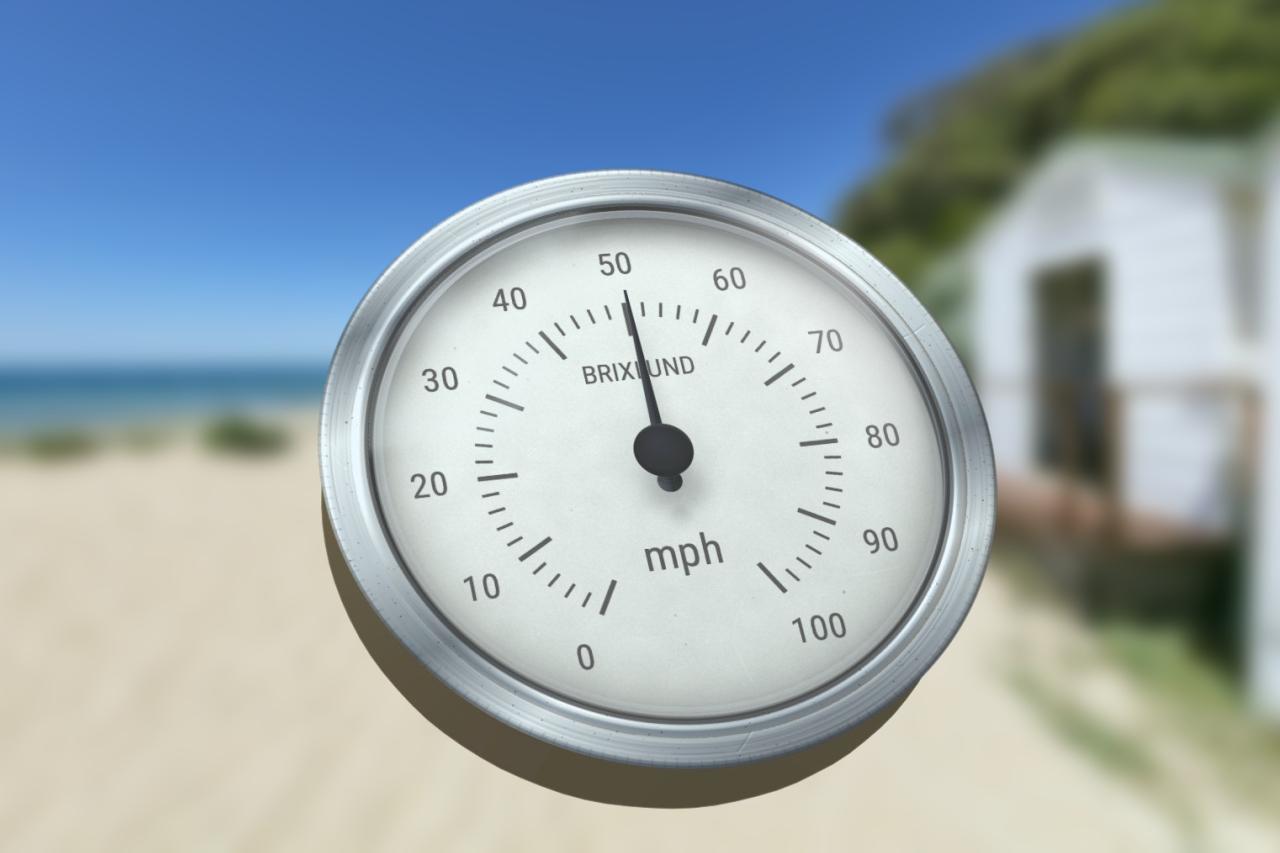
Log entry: 50 mph
